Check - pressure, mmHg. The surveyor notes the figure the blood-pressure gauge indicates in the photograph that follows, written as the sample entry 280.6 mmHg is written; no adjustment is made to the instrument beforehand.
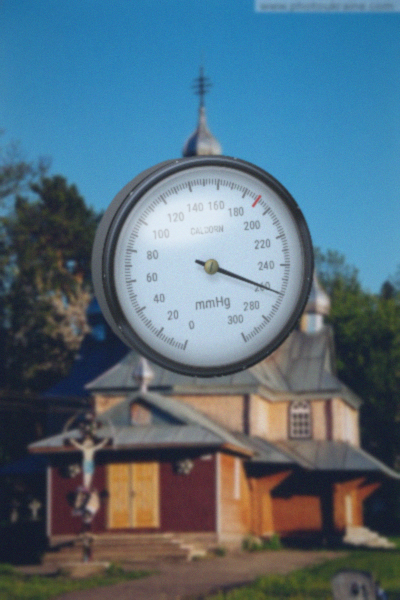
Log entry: 260 mmHg
